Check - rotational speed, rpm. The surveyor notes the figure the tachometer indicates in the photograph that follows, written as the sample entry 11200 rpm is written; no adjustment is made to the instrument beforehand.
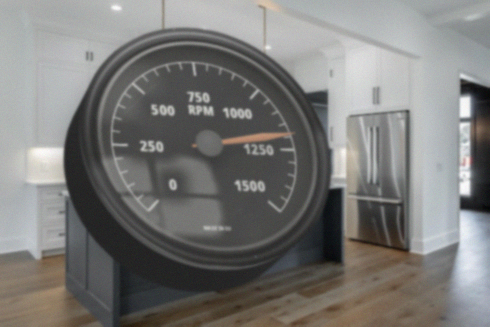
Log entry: 1200 rpm
